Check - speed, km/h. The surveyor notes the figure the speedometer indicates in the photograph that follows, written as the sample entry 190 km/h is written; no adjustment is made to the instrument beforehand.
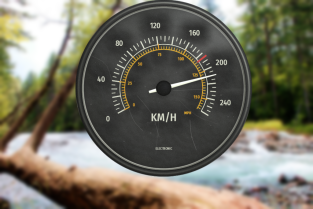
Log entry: 210 km/h
